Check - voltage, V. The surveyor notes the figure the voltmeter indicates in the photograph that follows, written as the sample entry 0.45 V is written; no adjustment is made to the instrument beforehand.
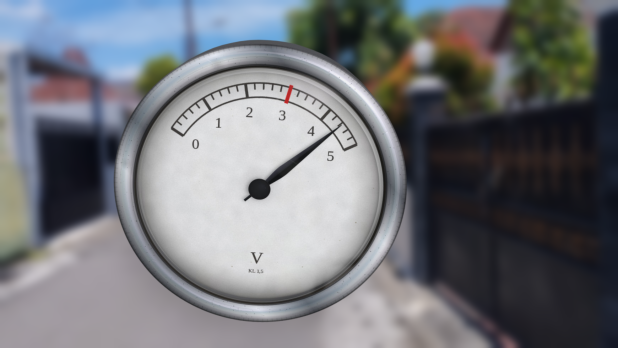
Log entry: 4.4 V
